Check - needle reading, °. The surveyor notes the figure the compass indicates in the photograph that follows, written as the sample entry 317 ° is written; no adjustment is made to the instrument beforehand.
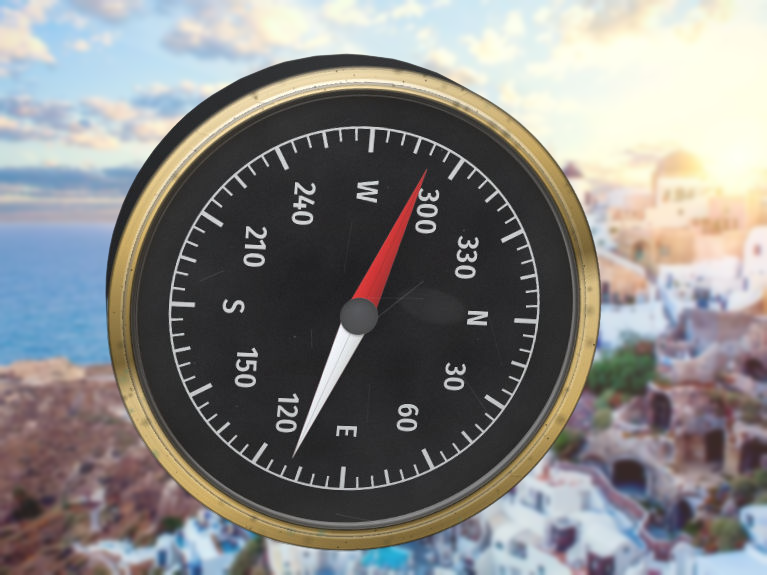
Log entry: 290 °
